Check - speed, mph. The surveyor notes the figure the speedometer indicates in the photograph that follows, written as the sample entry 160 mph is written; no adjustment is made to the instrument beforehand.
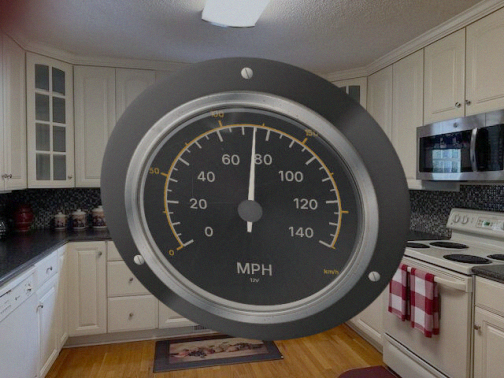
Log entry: 75 mph
